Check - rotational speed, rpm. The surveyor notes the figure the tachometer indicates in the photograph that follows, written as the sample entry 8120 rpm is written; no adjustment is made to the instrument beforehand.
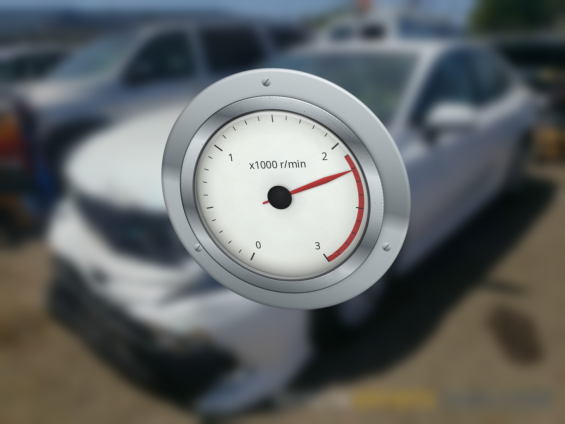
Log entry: 2200 rpm
